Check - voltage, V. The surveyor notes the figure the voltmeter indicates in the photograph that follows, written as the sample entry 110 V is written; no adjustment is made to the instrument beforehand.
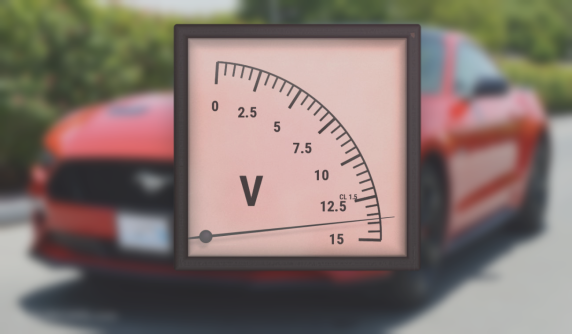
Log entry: 13.75 V
